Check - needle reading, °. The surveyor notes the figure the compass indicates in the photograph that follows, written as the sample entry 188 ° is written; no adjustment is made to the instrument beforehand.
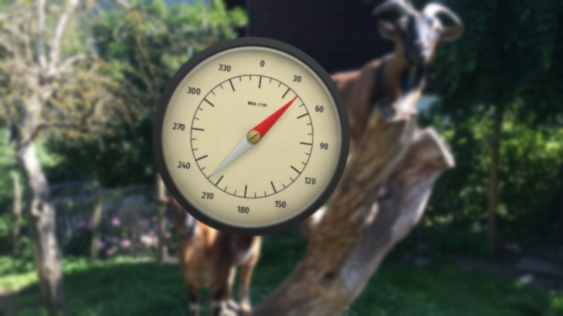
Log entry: 40 °
